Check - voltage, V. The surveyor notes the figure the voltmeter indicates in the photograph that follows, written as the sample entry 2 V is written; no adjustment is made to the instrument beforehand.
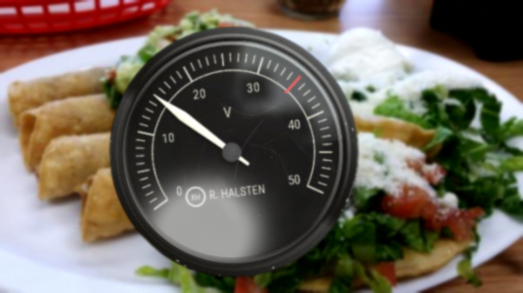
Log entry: 15 V
